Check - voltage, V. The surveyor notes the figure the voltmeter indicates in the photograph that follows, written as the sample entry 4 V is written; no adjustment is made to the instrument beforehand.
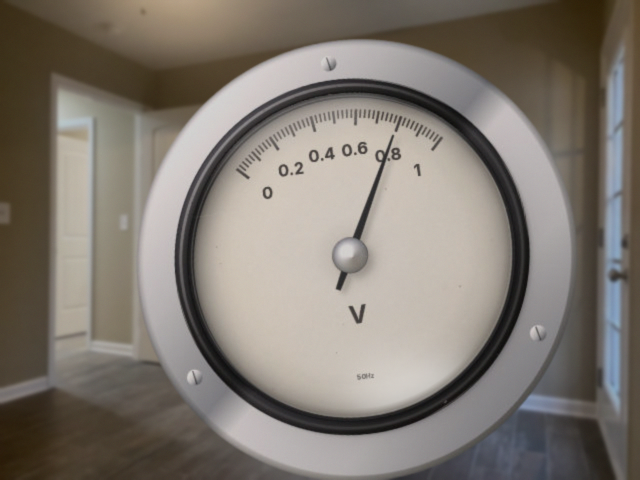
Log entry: 0.8 V
